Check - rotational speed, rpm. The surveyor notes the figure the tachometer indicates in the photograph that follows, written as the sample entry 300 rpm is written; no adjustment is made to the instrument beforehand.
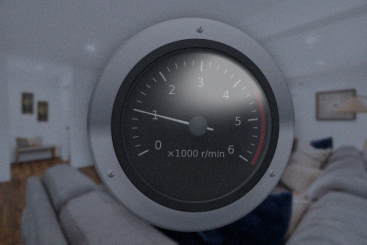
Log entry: 1000 rpm
